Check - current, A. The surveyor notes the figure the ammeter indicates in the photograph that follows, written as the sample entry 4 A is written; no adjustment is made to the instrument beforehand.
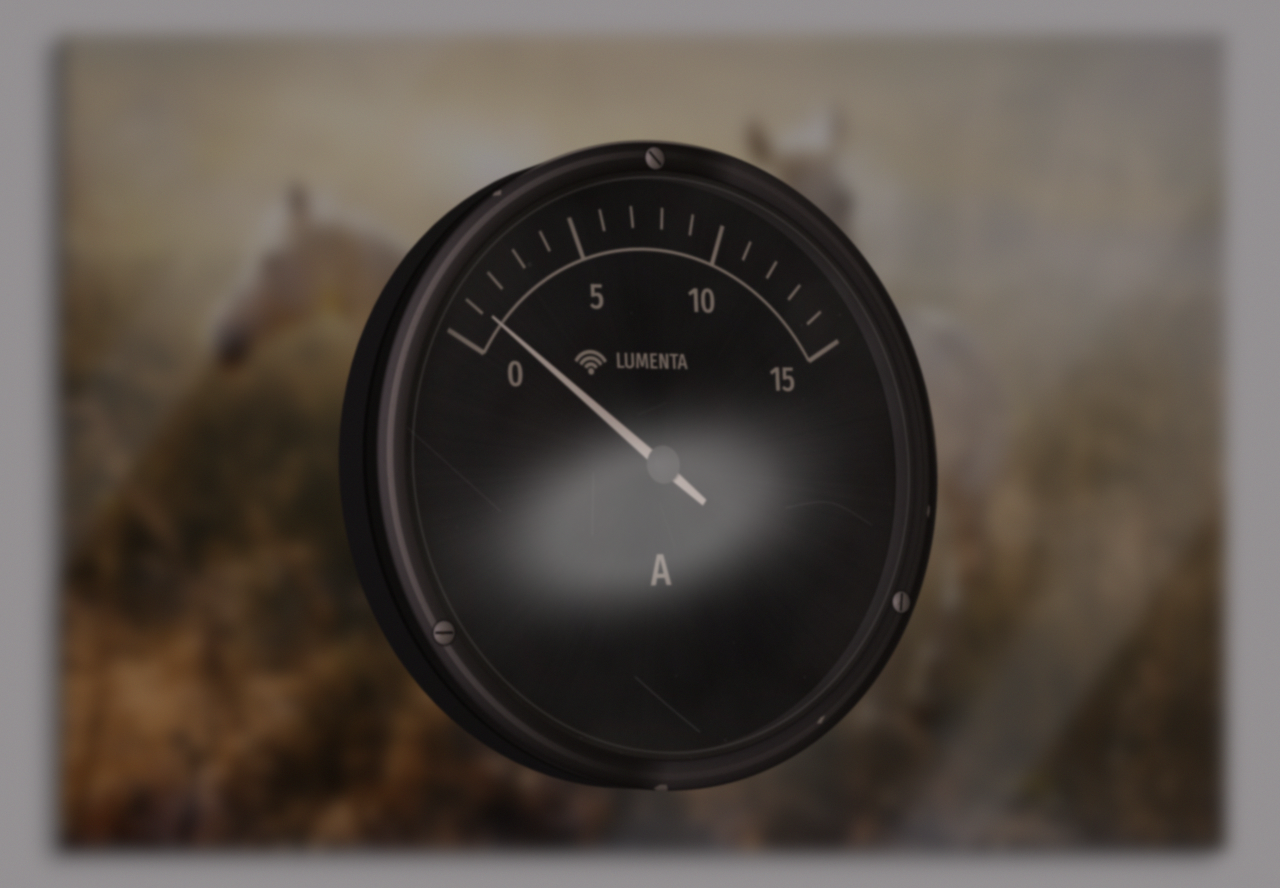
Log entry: 1 A
